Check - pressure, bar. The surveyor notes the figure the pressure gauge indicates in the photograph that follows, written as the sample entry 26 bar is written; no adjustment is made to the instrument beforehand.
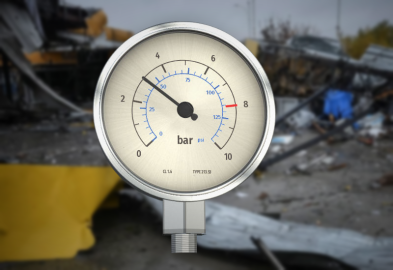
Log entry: 3 bar
